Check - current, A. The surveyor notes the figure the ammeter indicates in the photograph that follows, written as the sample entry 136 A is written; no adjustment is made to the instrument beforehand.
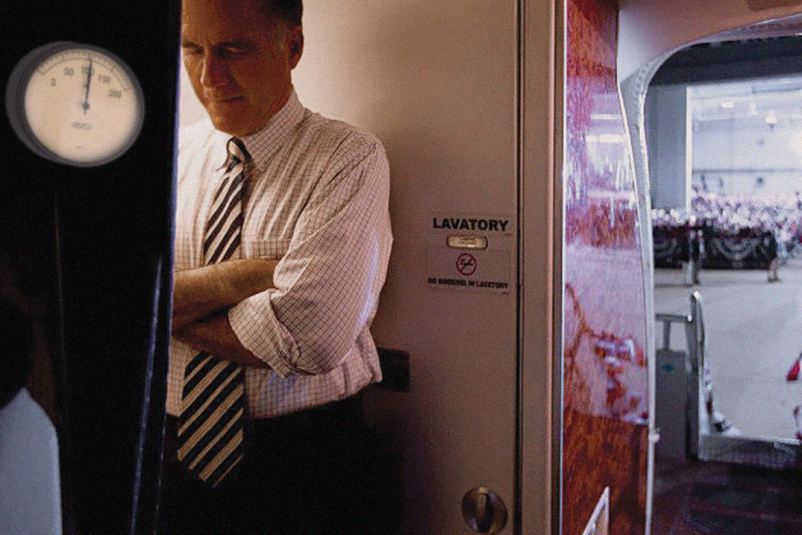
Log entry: 100 A
